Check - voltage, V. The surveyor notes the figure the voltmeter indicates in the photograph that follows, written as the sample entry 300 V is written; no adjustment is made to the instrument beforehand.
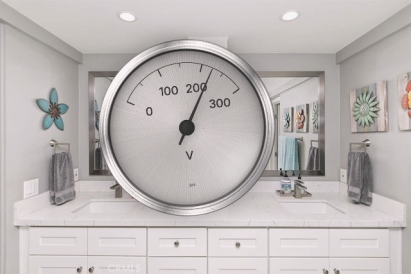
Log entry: 225 V
